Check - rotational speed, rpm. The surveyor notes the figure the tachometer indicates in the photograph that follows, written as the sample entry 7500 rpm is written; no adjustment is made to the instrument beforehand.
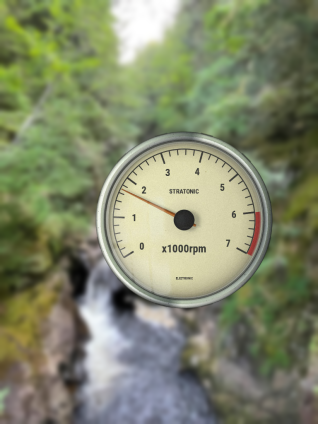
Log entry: 1700 rpm
